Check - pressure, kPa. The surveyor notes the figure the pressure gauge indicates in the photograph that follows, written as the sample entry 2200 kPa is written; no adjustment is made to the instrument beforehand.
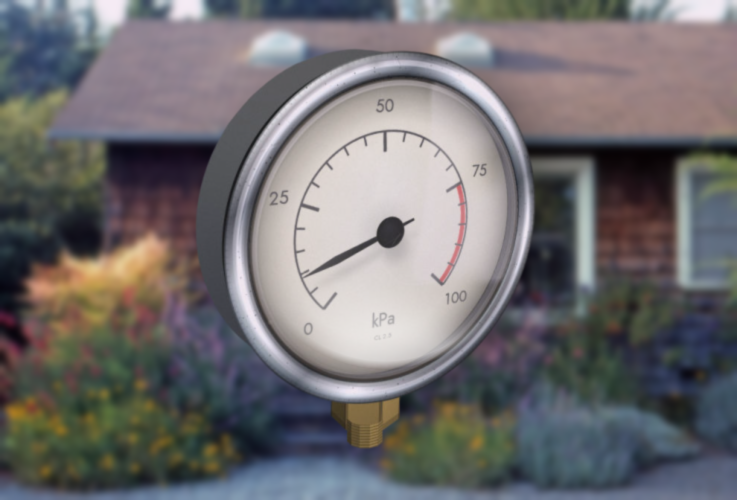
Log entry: 10 kPa
